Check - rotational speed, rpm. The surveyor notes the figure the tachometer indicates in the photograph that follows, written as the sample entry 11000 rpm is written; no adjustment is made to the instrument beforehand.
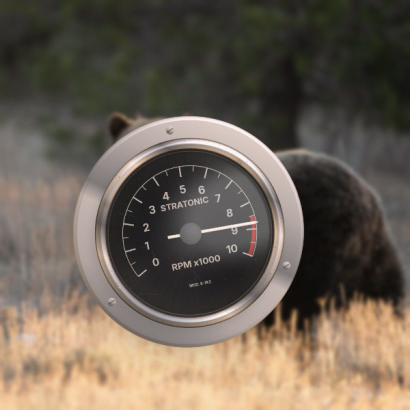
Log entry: 8750 rpm
